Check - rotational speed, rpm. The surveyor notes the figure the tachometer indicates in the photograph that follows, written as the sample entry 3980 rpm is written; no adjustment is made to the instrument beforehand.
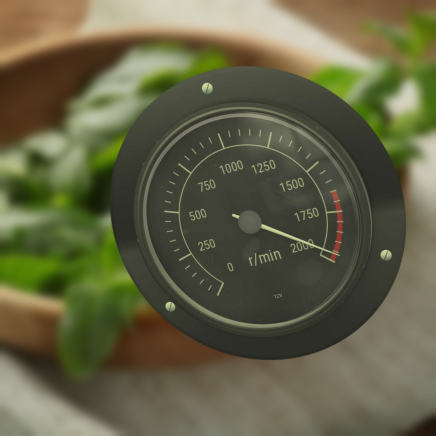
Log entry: 1950 rpm
